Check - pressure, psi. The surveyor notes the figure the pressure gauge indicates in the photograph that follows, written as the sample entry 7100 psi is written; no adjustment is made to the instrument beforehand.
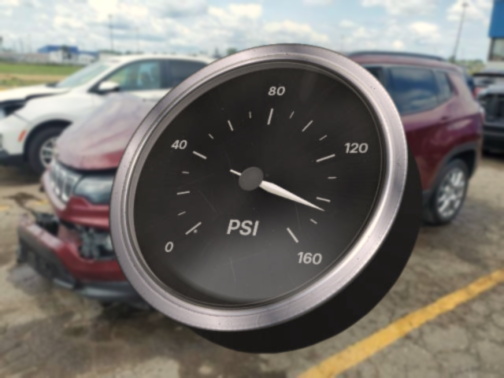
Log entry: 145 psi
